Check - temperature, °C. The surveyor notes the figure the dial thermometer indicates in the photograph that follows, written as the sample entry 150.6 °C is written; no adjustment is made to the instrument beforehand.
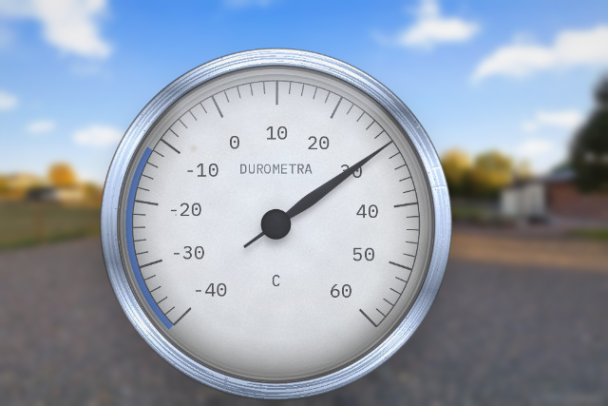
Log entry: 30 °C
